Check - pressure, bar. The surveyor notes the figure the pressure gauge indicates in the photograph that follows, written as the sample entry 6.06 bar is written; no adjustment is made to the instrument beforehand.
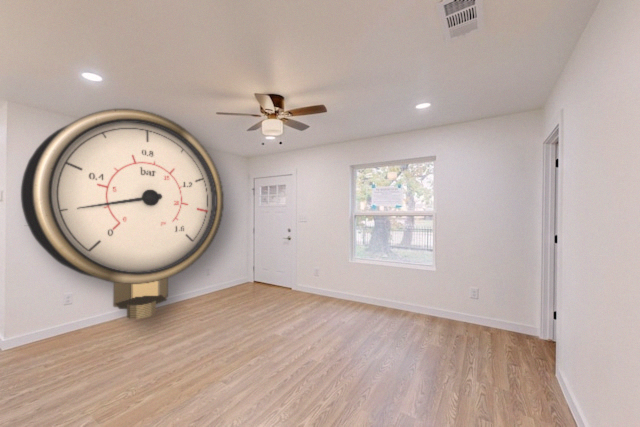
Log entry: 0.2 bar
